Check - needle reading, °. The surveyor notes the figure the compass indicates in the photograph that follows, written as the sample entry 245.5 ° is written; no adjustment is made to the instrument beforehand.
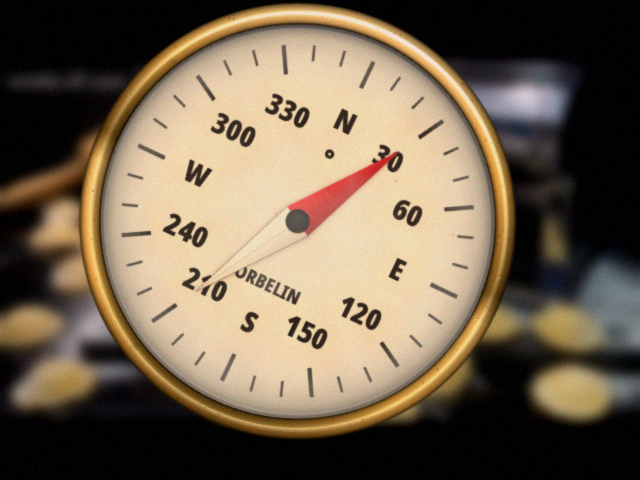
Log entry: 30 °
